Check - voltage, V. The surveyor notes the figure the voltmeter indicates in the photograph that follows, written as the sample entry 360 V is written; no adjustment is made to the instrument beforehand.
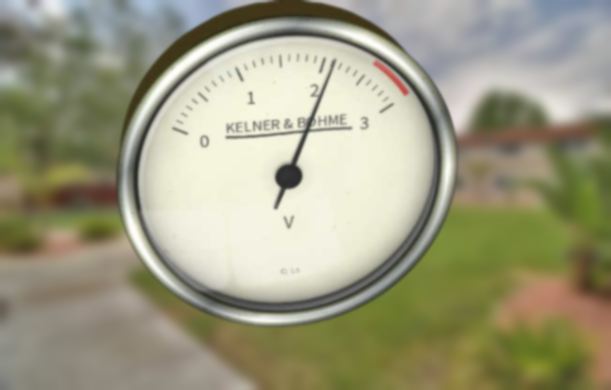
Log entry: 2.1 V
